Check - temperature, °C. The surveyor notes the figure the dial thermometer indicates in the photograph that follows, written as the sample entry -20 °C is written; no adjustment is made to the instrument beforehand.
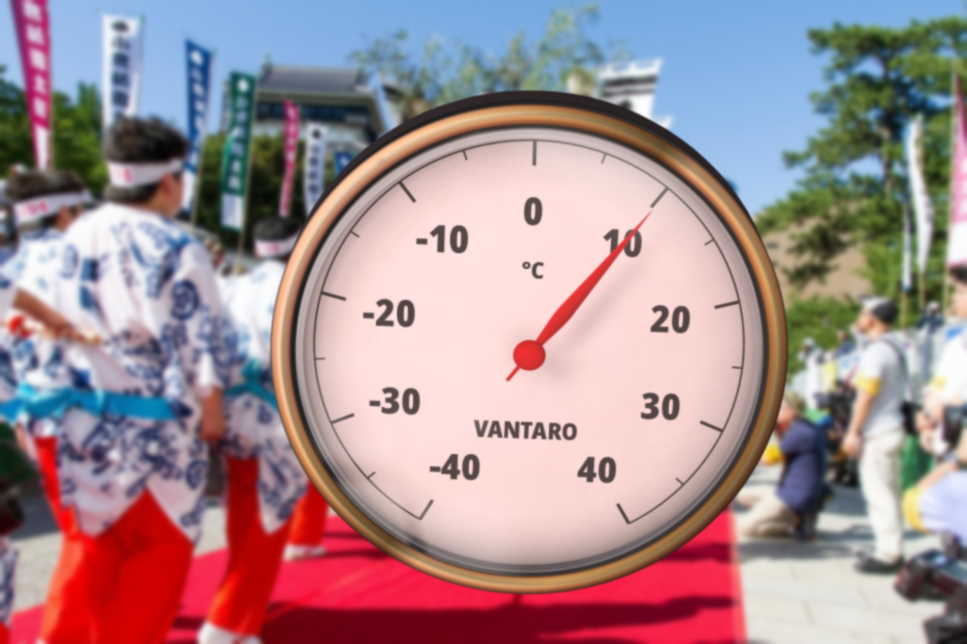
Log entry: 10 °C
